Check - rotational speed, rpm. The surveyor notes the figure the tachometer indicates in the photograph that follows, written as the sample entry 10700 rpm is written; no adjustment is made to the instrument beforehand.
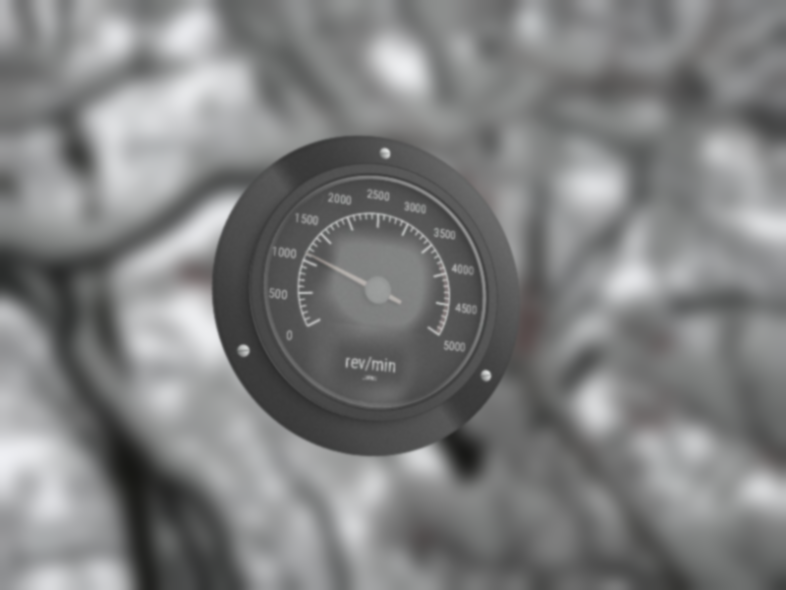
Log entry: 1100 rpm
